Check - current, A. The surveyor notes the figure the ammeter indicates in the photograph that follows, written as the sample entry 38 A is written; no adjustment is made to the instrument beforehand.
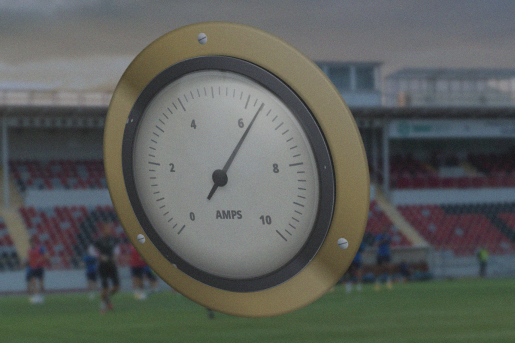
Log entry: 6.4 A
